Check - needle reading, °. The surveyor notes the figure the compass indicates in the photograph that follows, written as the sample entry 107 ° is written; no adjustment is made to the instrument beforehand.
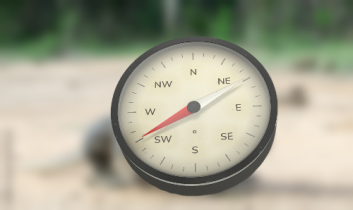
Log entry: 240 °
